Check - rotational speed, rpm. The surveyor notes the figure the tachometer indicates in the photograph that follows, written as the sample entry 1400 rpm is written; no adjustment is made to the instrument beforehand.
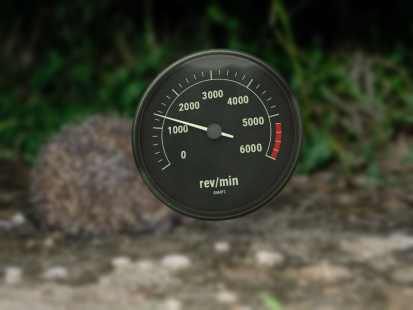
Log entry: 1300 rpm
